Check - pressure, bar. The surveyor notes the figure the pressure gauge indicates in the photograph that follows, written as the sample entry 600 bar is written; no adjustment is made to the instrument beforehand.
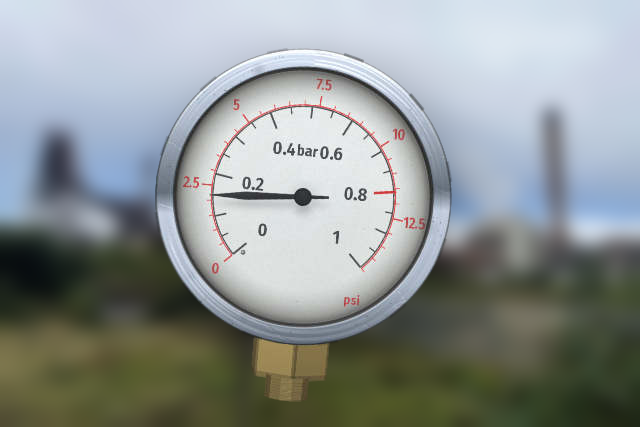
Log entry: 0.15 bar
